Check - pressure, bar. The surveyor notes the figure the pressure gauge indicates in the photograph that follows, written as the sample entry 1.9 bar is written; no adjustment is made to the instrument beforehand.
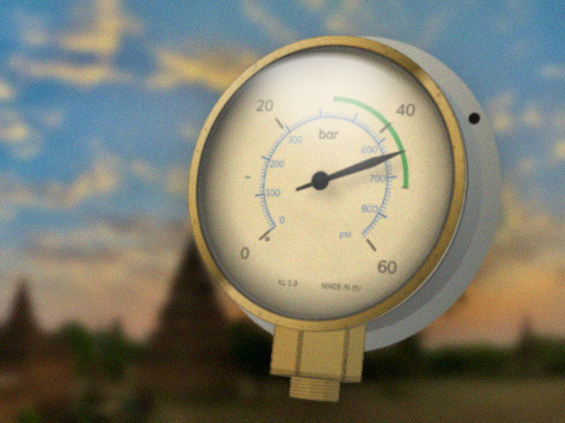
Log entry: 45 bar
